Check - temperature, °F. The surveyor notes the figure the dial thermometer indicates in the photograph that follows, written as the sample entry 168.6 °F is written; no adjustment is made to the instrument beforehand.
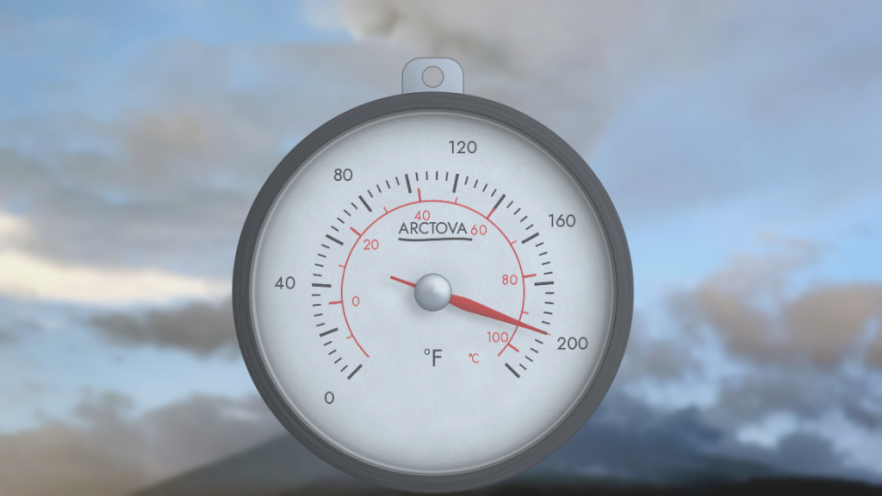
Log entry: 200 °F
